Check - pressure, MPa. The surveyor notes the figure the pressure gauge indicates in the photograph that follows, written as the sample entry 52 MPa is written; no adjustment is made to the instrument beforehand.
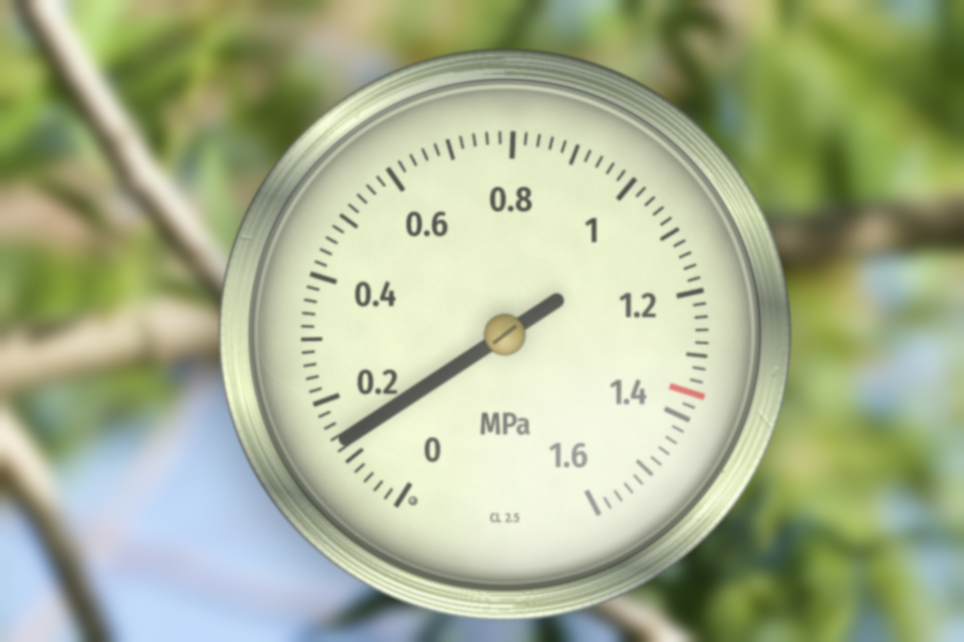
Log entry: 0.13 MPa
